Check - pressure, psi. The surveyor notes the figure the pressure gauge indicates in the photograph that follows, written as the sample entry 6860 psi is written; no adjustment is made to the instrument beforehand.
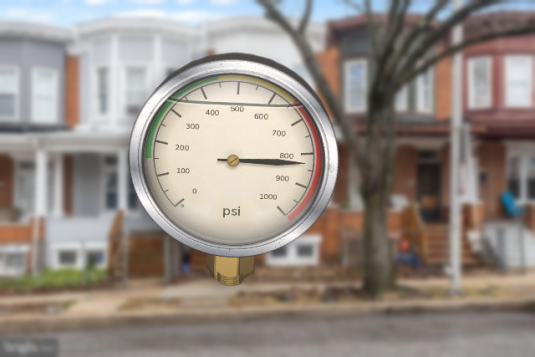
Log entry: 825 psi
